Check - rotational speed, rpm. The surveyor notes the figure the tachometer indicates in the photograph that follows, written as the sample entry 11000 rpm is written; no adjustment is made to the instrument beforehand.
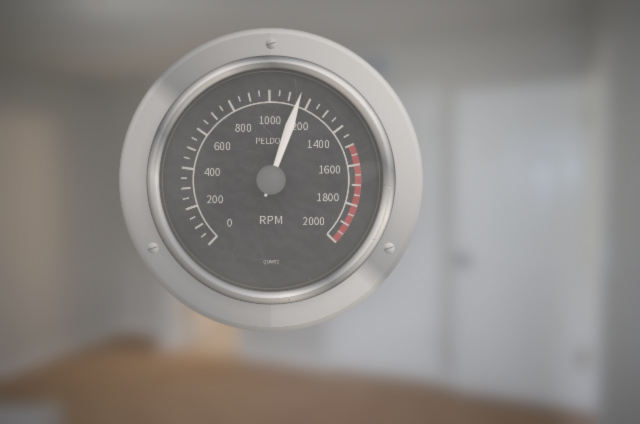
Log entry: 1150 rpm
